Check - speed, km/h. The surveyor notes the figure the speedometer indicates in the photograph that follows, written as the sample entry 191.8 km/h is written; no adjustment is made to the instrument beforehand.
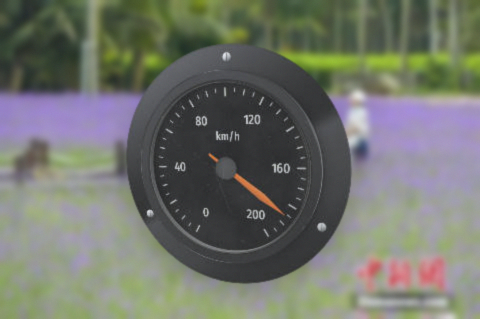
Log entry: 185 km/h
